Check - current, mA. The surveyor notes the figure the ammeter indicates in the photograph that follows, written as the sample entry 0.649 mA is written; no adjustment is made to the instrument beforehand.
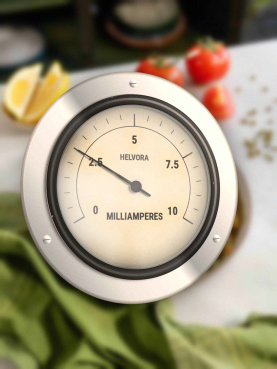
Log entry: 2.5 mA
